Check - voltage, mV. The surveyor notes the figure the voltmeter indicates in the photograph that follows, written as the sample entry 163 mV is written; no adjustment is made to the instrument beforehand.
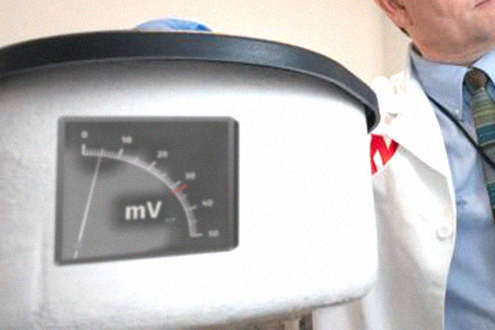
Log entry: 5 mV
